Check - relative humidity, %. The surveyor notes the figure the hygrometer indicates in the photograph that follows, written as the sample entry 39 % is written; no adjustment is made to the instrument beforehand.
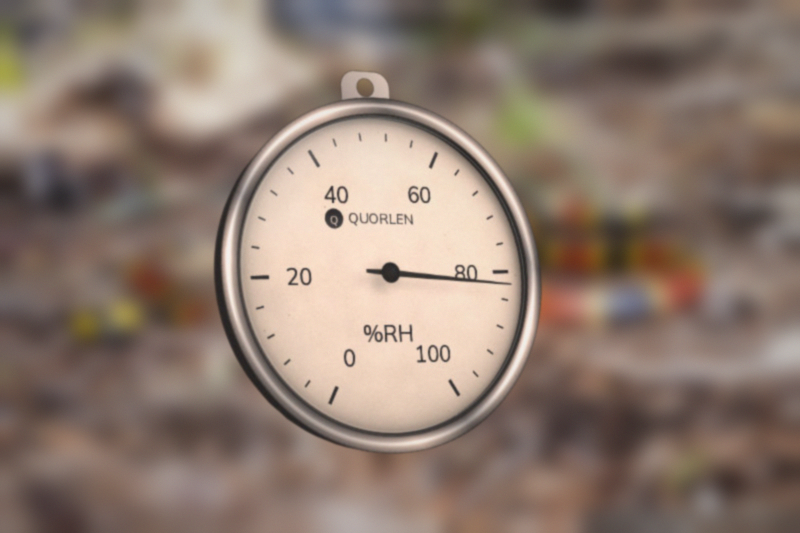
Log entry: 82 %
